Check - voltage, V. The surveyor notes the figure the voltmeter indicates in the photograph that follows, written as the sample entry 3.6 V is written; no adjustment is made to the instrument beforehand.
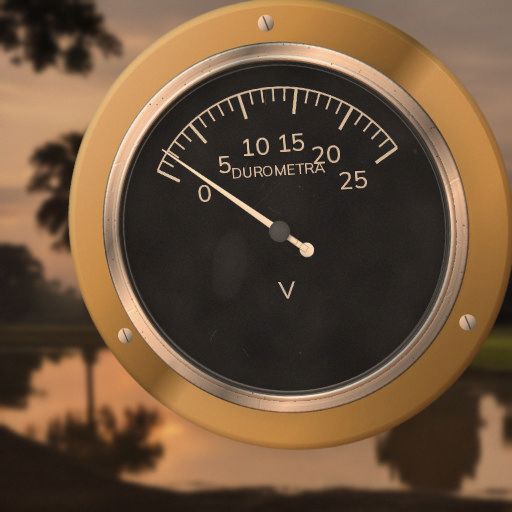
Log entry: 2 V
